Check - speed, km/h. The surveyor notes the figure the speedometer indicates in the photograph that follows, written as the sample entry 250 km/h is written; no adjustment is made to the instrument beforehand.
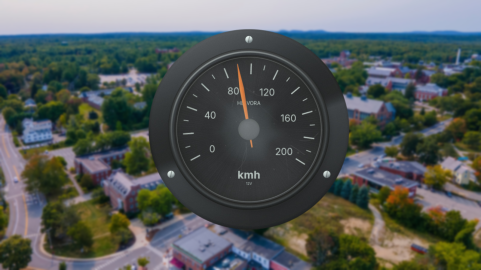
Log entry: 90 km/h
